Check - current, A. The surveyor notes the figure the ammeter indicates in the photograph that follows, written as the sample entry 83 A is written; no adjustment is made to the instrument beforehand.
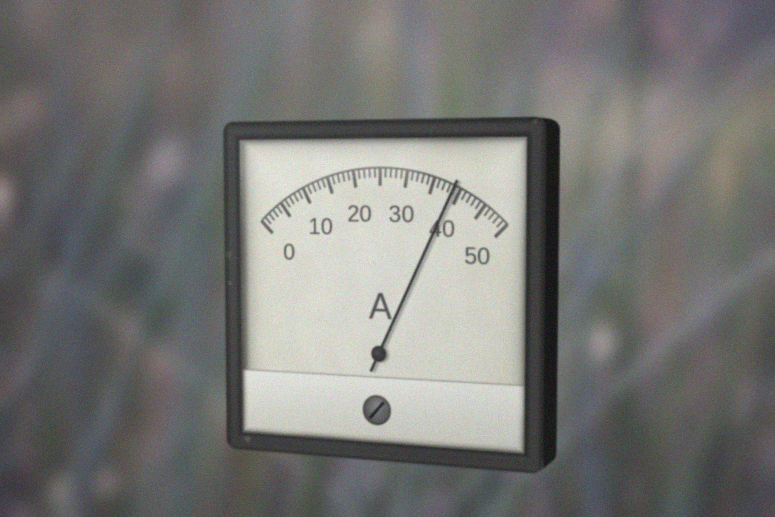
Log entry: 39 A
